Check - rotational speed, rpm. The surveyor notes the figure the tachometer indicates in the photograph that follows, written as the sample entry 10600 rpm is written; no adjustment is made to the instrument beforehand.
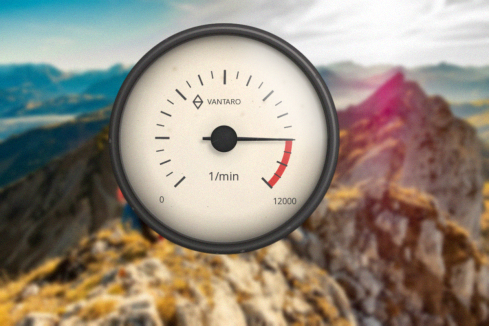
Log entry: 10000 rpm
